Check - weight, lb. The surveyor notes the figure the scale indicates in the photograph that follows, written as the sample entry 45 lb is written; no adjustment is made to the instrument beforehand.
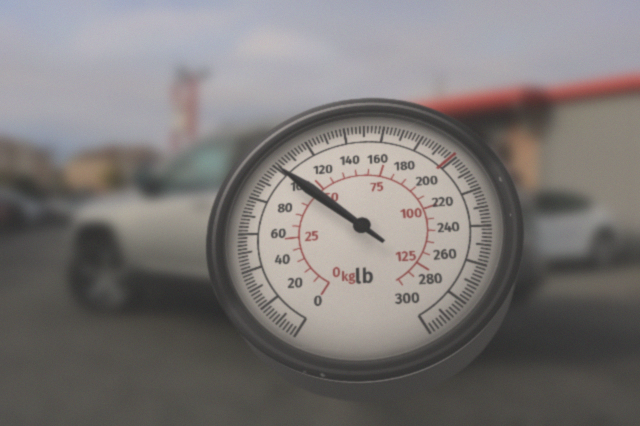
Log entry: 100 lb
